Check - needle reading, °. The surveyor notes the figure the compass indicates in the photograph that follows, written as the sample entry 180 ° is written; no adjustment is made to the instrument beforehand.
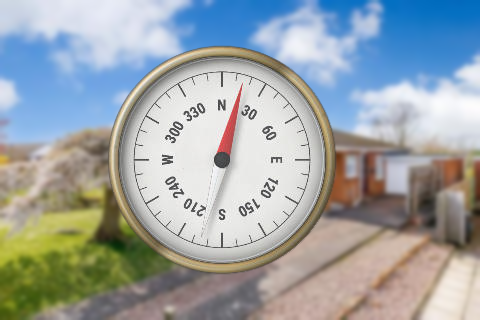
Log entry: 15 °
